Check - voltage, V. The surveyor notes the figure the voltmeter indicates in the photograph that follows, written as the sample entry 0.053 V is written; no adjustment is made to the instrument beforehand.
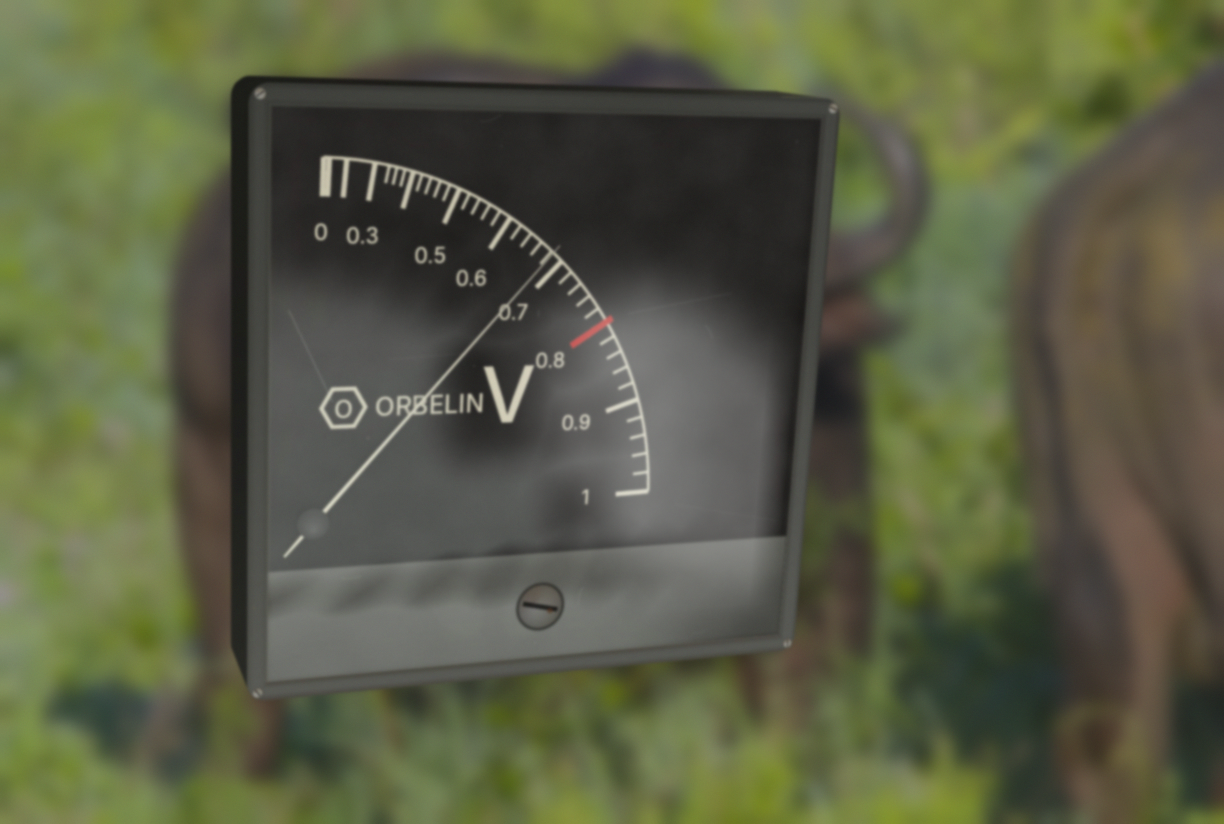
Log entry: 0.68 V
